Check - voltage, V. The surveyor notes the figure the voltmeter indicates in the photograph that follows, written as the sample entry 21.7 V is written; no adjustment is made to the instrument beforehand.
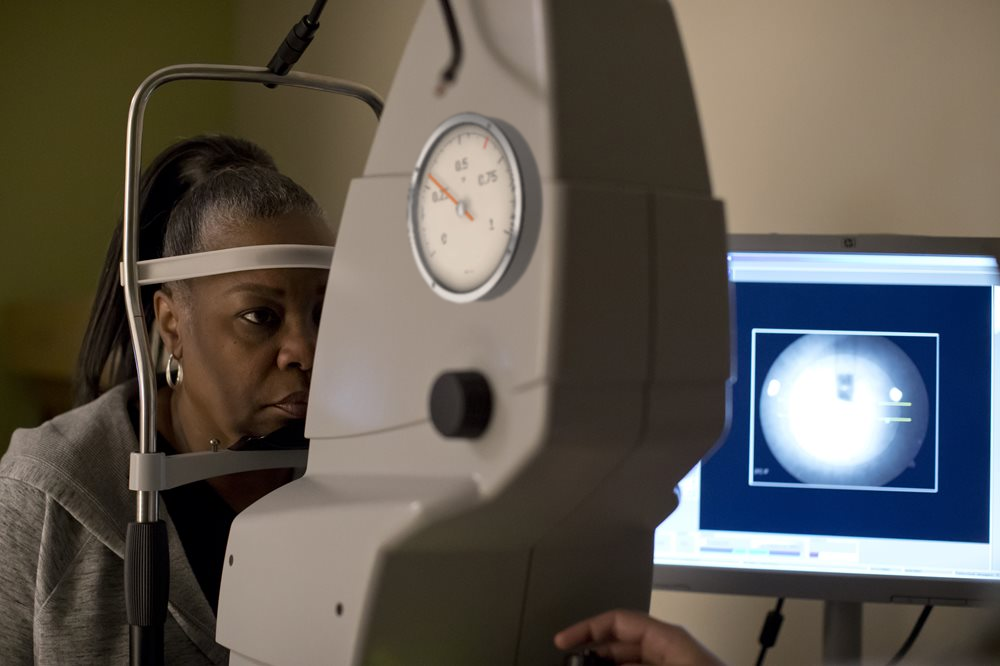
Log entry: 0.3 V
